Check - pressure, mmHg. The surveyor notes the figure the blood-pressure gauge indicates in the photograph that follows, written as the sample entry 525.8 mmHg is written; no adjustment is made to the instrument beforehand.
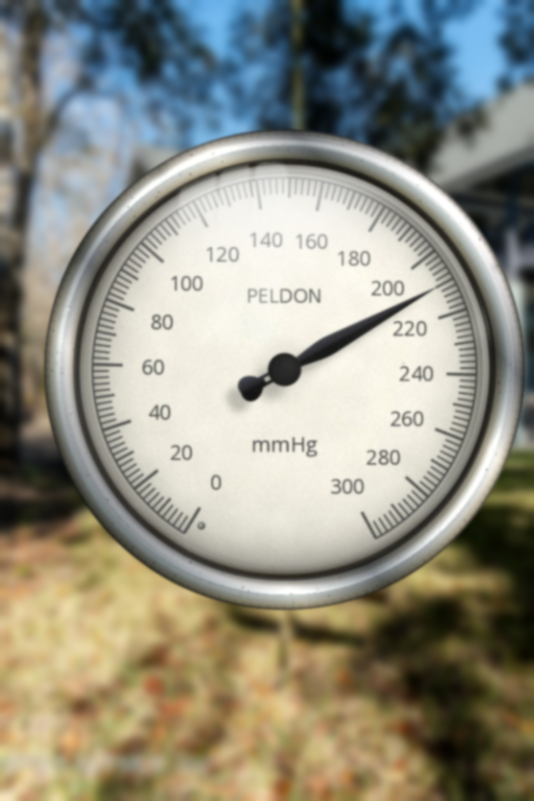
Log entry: 210 mmHg
